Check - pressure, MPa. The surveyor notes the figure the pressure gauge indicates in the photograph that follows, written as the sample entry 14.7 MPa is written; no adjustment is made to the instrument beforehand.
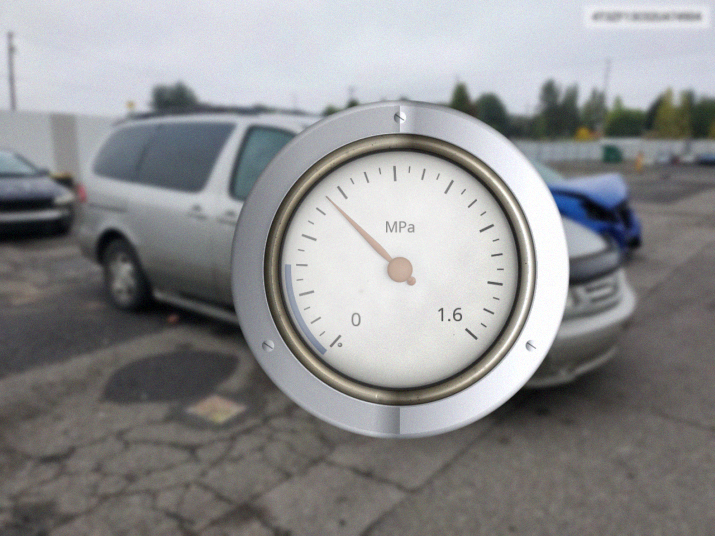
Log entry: 0.55 MPa
